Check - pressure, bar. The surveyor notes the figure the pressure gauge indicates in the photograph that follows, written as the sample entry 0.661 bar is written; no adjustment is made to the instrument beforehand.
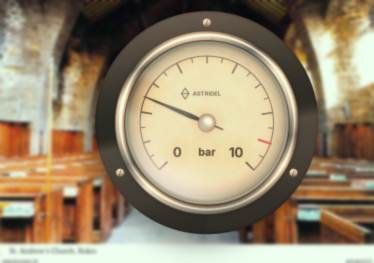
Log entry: 2.5 bar
